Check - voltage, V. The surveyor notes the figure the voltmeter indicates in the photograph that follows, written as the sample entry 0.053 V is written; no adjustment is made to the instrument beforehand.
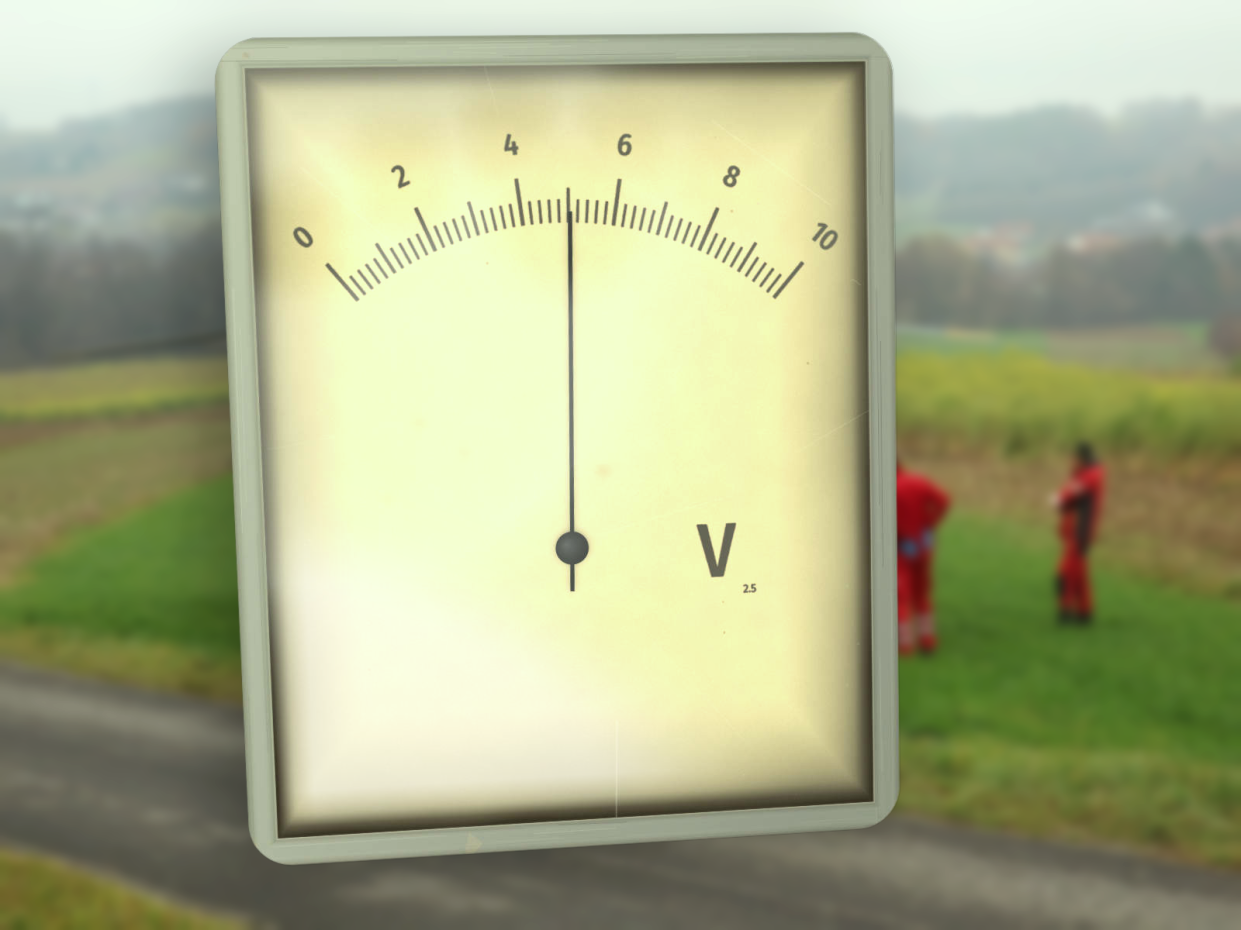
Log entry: 5 V
